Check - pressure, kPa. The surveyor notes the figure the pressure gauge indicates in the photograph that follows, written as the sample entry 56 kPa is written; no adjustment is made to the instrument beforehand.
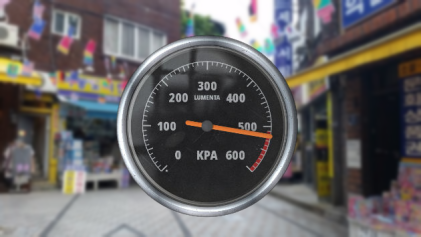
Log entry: 520 kPa
